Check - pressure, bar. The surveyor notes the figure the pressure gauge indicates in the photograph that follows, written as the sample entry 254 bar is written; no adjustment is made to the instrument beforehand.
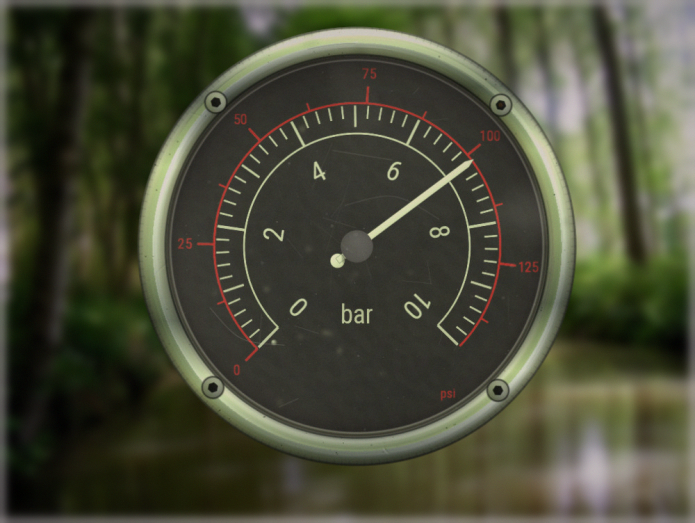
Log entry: 7 bar
